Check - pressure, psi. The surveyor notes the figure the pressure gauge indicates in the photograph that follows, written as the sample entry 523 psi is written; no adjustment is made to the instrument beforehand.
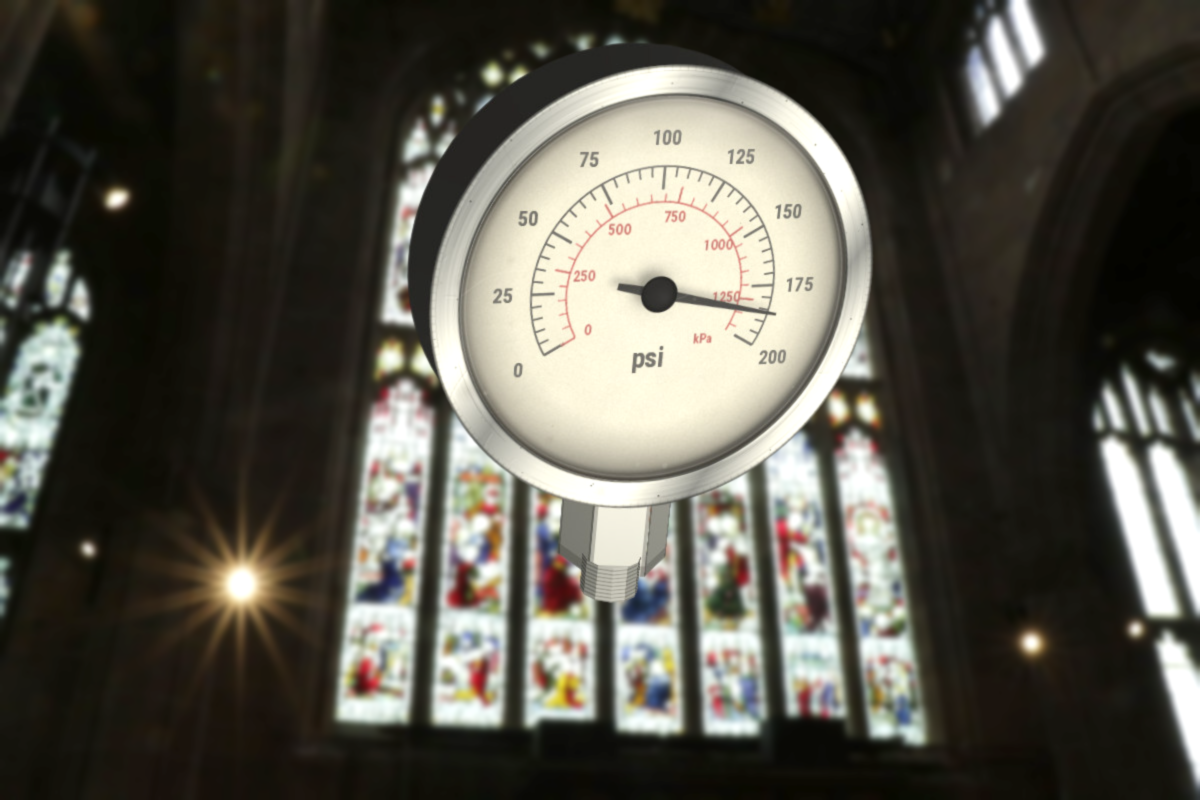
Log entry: 185 psi
